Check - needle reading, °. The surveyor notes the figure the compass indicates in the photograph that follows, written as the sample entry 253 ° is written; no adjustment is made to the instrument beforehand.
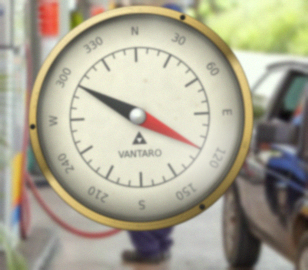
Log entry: 120 °
